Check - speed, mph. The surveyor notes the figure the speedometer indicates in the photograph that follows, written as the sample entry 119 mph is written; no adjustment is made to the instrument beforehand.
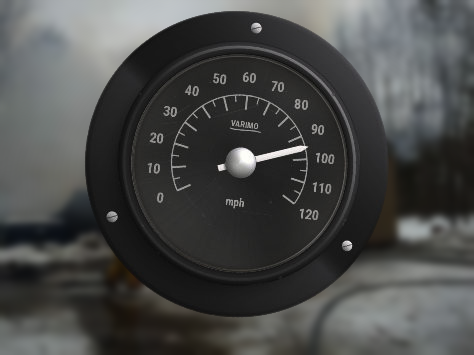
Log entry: 95 mph
